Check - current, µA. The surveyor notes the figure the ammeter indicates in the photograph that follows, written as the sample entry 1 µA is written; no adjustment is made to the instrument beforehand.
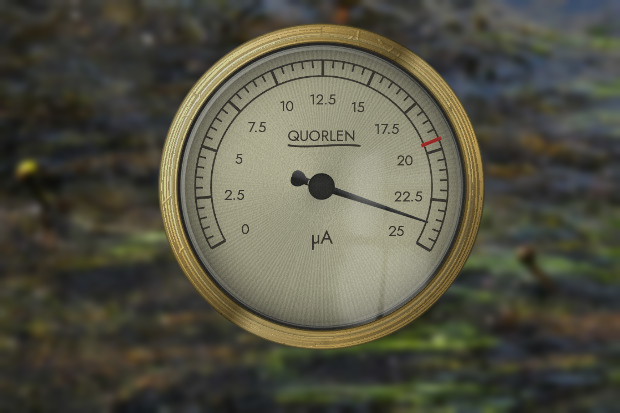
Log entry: 23.75 µA
